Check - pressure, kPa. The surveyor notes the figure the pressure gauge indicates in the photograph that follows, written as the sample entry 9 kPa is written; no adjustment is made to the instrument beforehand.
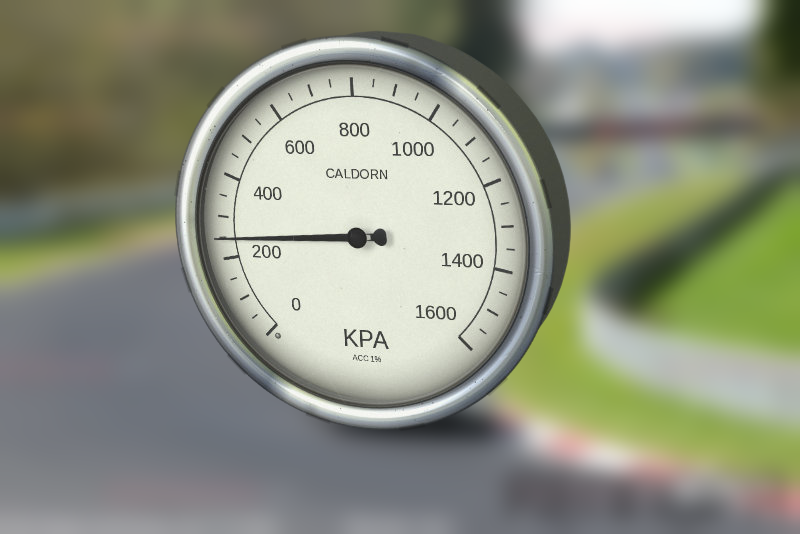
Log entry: 250 kPa
